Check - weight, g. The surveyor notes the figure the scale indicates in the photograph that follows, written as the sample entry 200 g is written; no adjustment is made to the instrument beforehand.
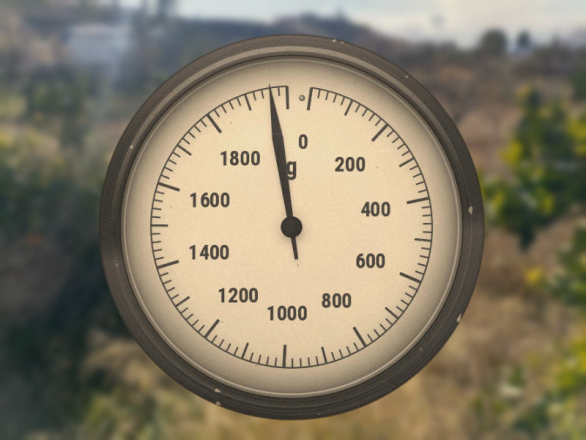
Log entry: 1960 g
